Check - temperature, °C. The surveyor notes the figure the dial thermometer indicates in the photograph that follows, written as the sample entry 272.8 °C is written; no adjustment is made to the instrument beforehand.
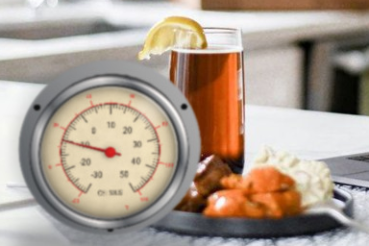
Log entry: -10 °C
